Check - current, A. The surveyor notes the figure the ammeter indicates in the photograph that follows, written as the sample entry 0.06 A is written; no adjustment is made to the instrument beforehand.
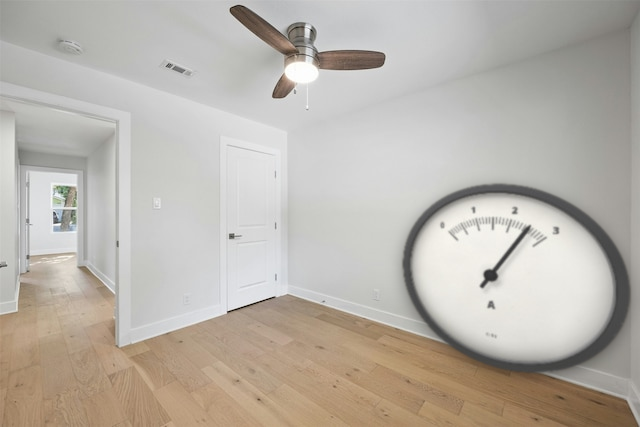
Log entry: 2.5 A
